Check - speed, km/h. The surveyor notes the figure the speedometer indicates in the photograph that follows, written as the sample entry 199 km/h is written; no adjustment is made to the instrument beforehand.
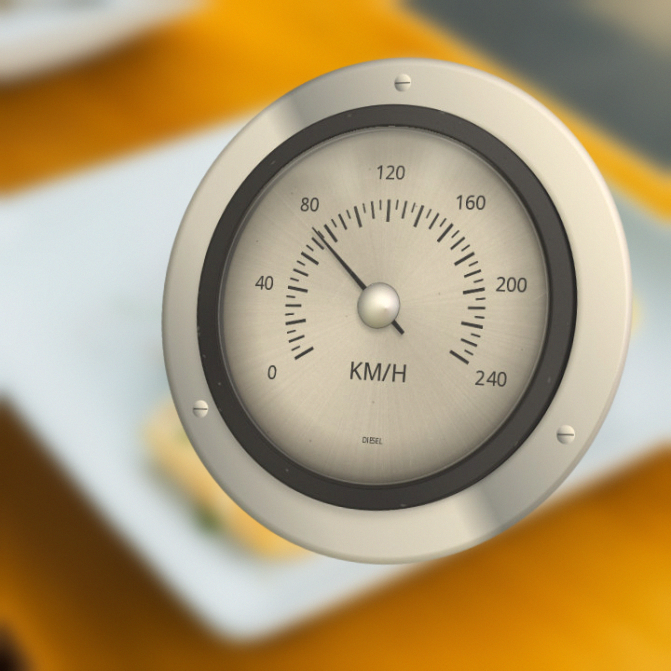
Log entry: 75 km/h
